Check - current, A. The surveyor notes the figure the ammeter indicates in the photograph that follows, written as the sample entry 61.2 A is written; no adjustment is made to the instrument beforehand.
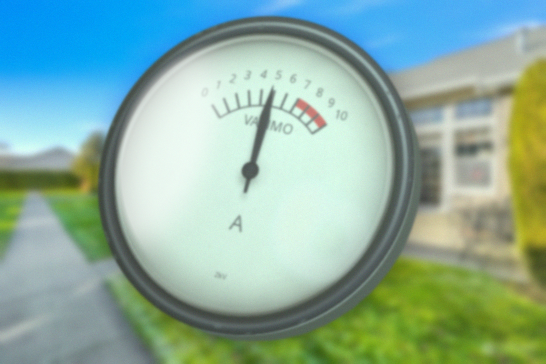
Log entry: 5 A
